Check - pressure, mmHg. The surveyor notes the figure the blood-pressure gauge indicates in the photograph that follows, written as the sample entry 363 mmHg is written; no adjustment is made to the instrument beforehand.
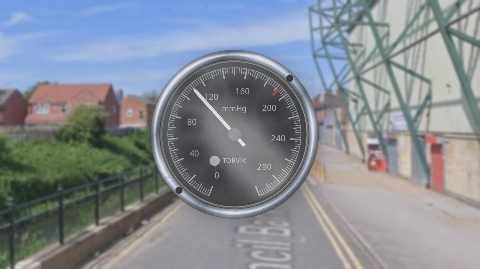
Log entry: 110 mmHg
